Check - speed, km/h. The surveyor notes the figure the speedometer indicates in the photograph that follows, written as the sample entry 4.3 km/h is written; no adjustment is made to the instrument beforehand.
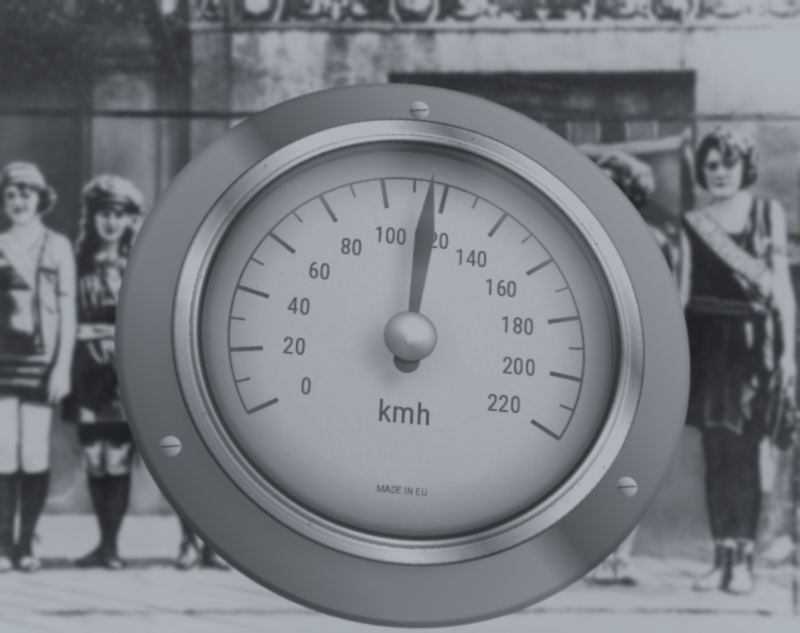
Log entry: 115 km/h
